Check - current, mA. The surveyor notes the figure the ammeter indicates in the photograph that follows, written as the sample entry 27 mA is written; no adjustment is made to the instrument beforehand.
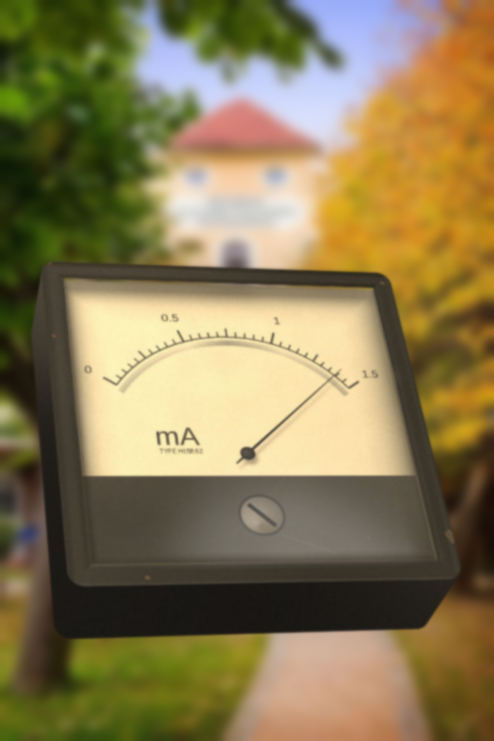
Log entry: 1.4 mA
